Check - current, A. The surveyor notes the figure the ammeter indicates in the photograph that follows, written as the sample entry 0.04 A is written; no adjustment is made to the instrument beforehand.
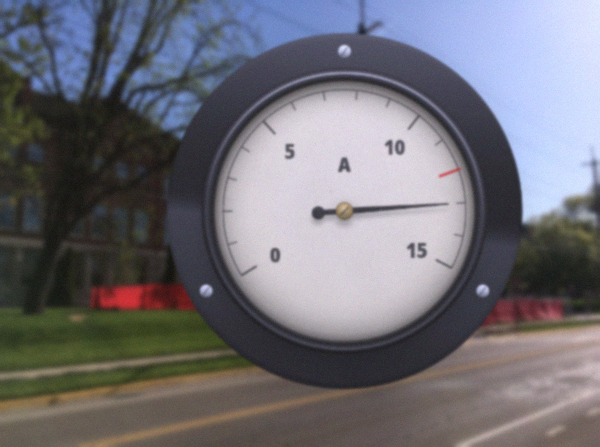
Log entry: 13 A
